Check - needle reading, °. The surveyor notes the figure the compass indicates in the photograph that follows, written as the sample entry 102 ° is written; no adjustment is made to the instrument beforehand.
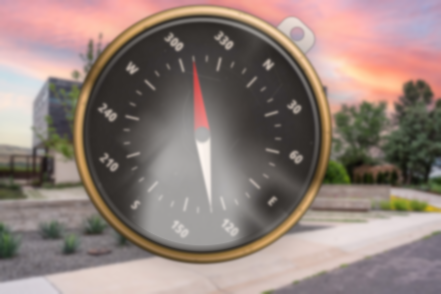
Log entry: 310 °
